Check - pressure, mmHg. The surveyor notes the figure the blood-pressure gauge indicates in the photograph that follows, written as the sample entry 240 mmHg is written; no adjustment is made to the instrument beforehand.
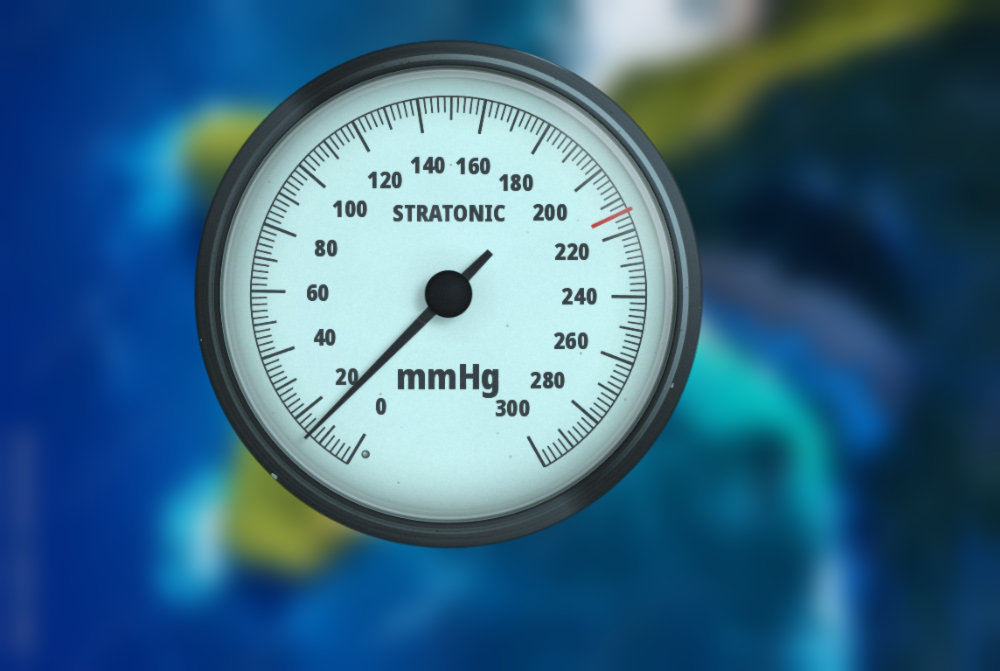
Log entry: 14 mmHg
